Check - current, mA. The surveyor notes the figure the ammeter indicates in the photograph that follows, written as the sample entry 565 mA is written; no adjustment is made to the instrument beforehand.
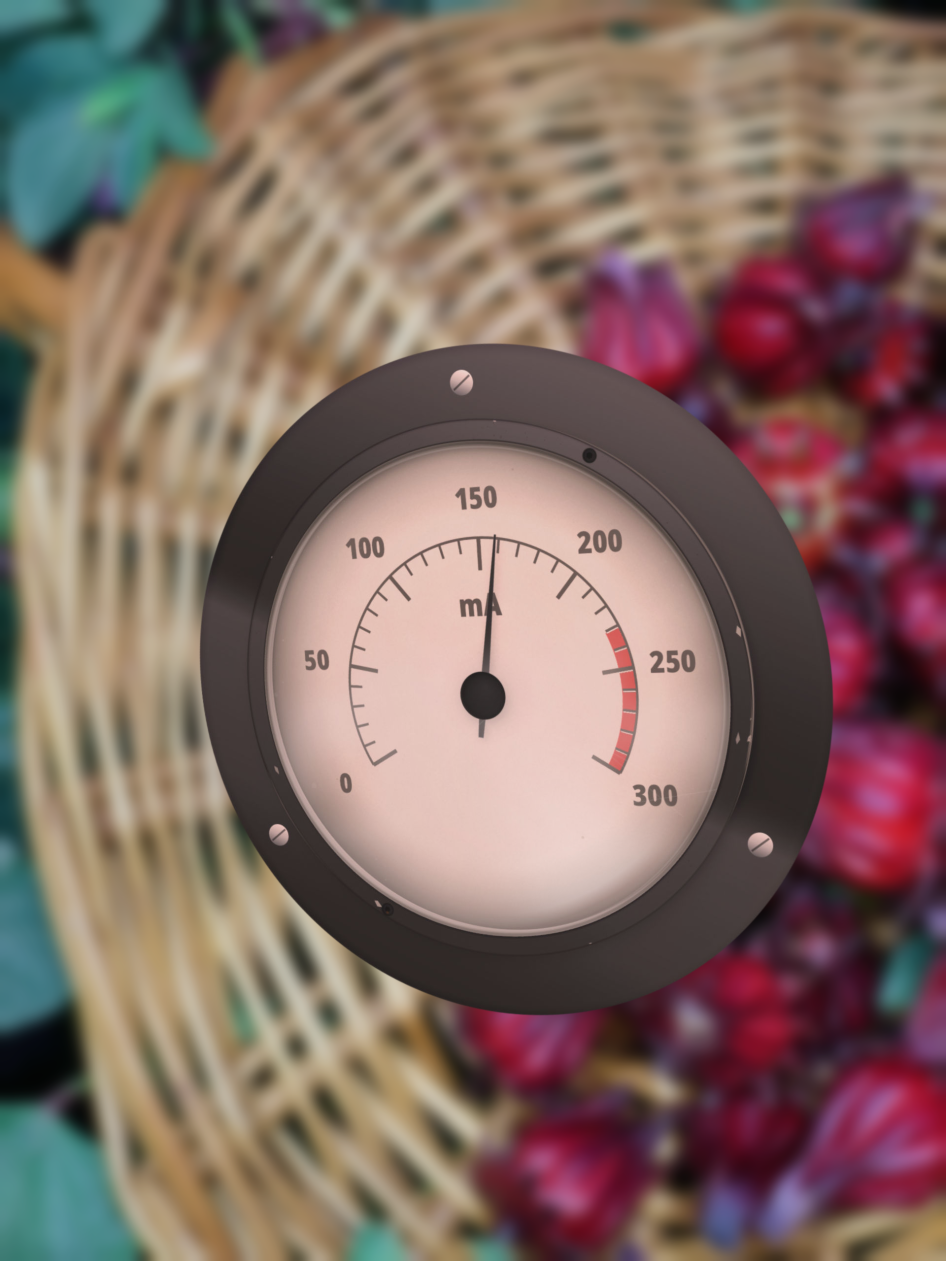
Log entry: 160 mA
